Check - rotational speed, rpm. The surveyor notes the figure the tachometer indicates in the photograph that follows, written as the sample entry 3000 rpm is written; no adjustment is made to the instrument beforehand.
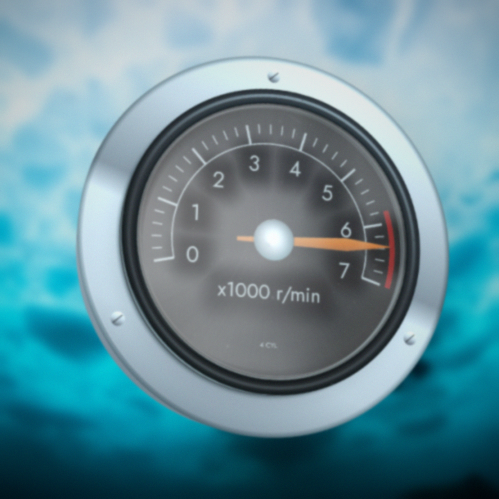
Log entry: 6400 rpm
